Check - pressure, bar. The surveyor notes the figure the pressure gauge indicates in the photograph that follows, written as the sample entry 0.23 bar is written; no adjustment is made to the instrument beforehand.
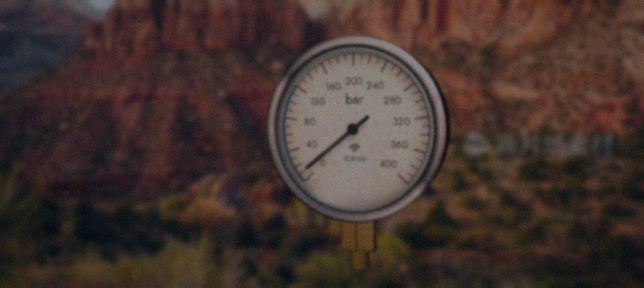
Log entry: 10 bar
